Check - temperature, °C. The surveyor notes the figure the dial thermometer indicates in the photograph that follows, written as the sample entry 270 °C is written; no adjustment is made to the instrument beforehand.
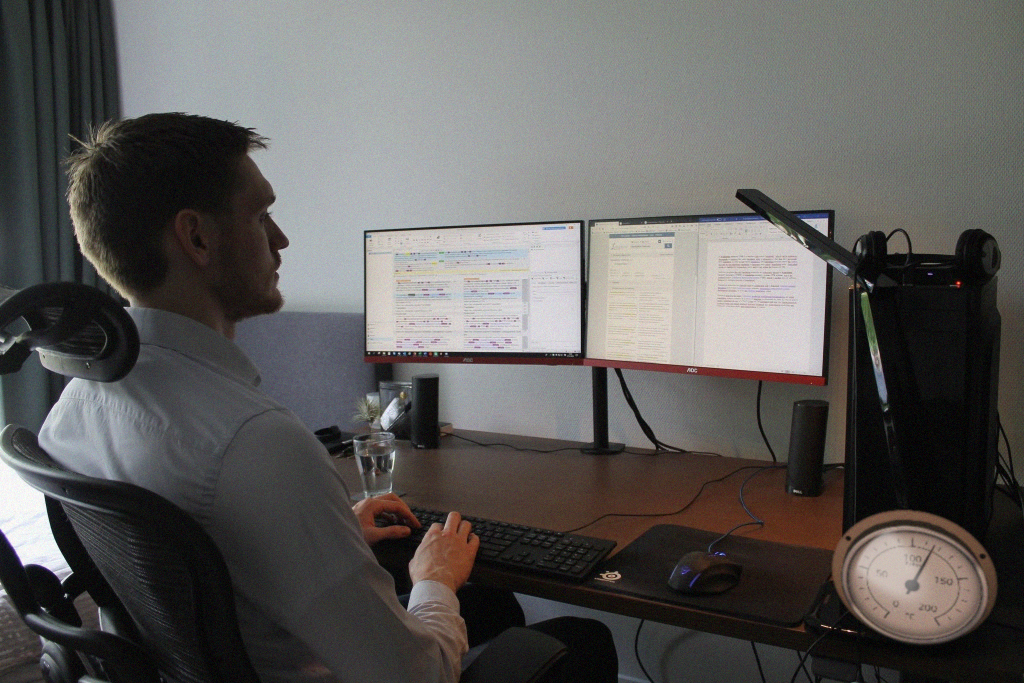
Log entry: 115 °C
